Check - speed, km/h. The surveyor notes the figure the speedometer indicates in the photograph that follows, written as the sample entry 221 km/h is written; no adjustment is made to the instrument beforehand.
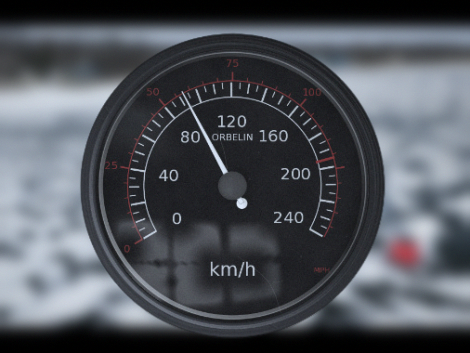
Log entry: 92.5 km/h
